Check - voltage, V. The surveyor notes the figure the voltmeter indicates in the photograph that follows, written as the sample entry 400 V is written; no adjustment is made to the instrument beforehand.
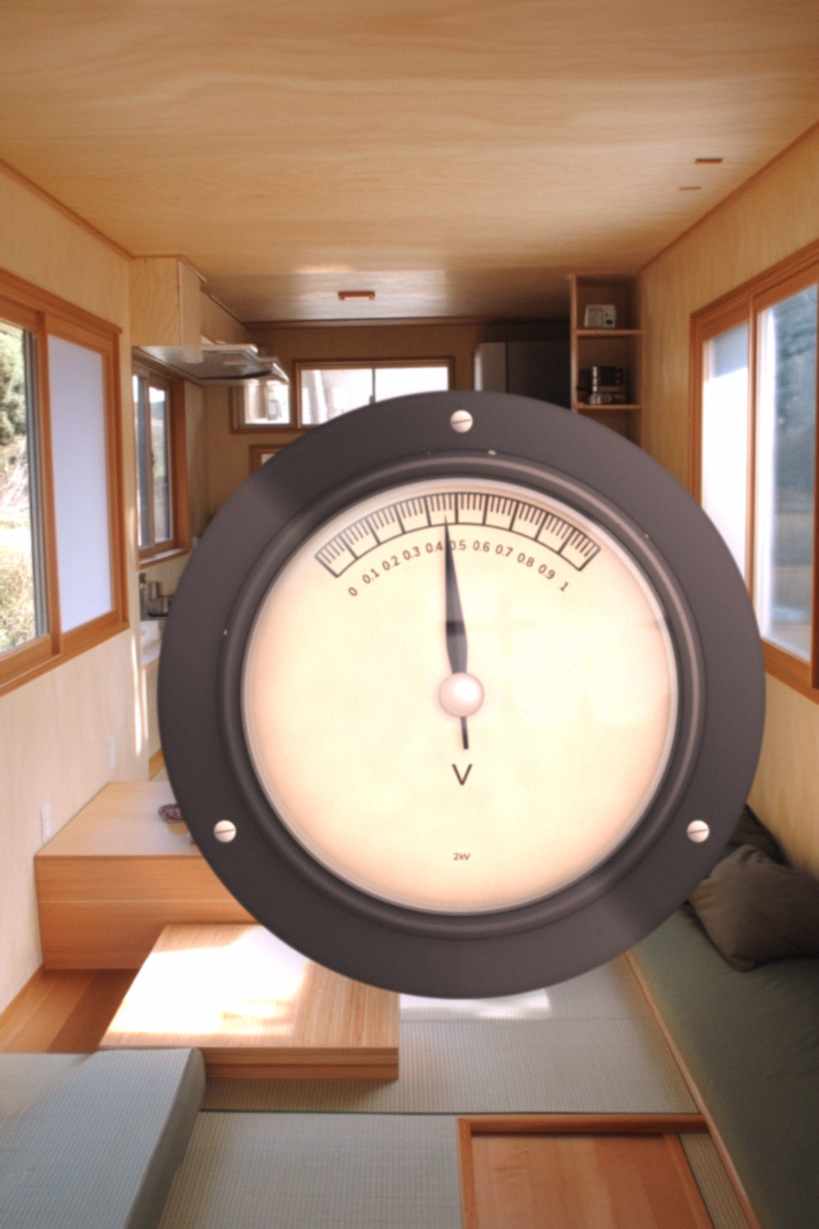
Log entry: 0.46 V
